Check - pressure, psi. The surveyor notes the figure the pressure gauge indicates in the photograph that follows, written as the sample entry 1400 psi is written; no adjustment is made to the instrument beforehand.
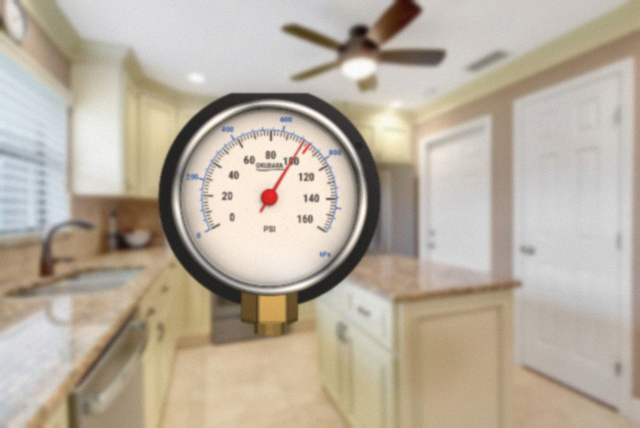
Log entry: 100 psi
